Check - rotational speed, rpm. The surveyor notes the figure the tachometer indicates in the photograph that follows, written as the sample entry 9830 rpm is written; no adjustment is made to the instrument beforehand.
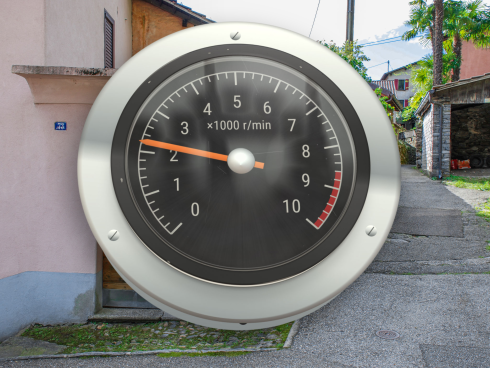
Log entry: 2200 rpm
